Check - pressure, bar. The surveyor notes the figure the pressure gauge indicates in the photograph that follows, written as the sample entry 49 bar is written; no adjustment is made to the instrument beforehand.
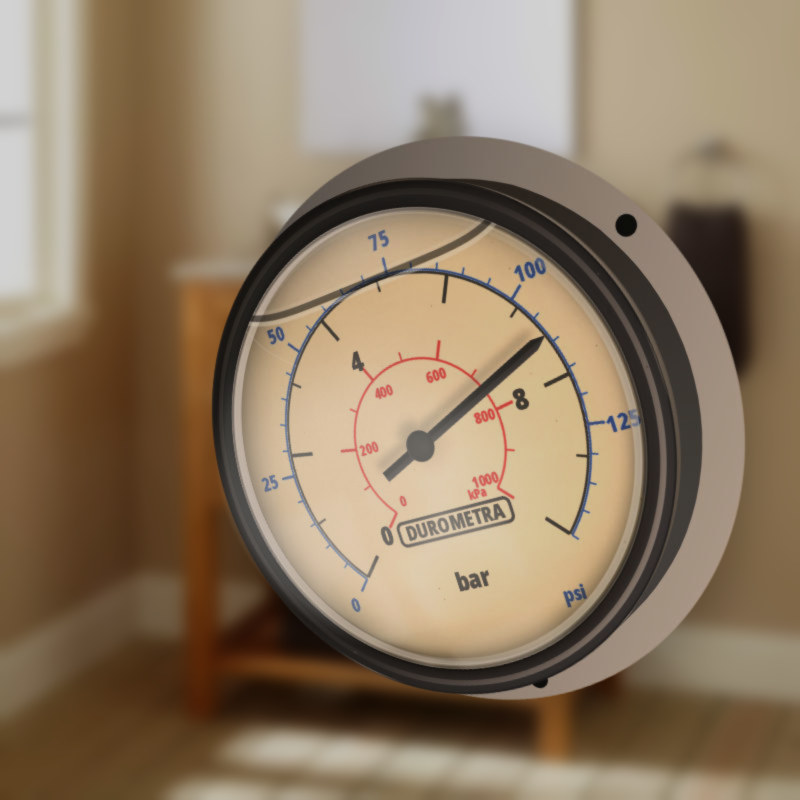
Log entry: 7.5 bar
